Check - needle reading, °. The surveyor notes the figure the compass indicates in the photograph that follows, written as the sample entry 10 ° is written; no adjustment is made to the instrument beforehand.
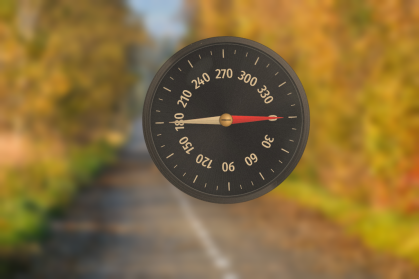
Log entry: 0 °
